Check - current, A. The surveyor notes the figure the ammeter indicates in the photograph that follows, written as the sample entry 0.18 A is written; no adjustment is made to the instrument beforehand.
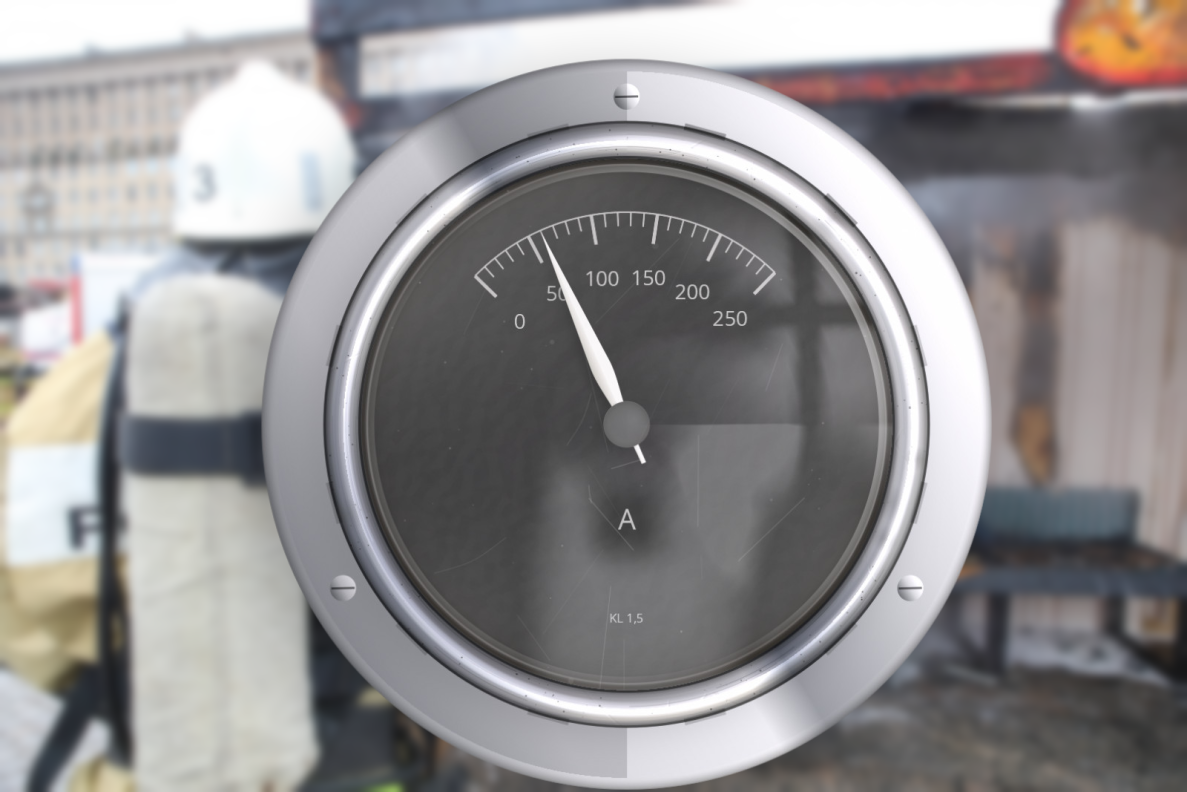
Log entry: 60 A
